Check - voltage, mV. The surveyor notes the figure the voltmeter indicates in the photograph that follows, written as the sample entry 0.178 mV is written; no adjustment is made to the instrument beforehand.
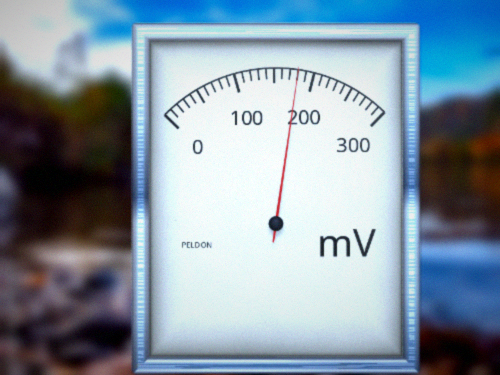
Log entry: 180 mV
